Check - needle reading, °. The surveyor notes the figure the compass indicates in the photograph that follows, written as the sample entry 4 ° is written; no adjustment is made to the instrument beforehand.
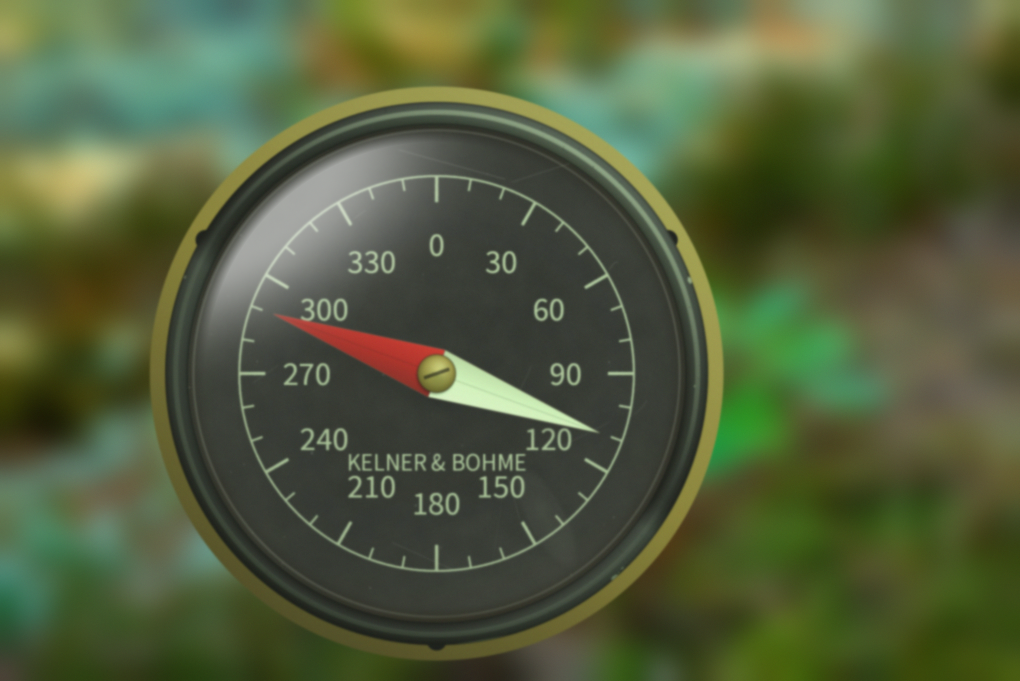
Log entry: 290 °
